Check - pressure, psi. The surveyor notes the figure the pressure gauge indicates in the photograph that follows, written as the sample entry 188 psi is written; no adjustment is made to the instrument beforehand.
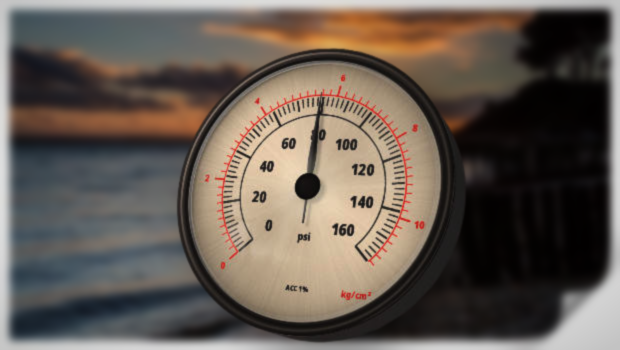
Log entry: 80 psi
